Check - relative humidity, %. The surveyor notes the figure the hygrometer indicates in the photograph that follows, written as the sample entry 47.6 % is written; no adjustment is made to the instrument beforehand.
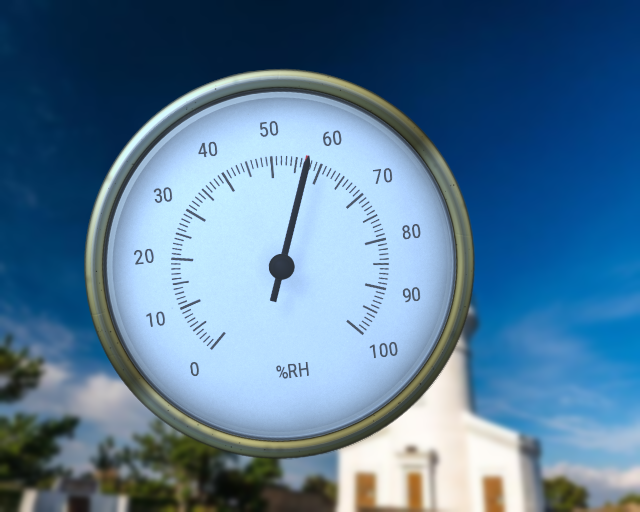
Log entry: 57 %
